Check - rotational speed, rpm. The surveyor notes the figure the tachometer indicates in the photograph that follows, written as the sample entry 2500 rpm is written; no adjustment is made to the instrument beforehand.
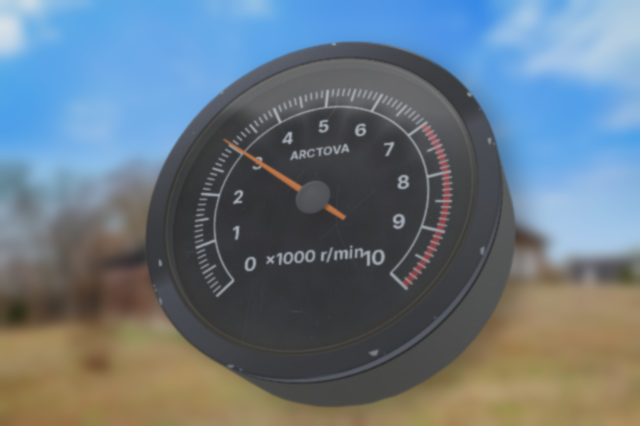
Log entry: 3000 rpm
